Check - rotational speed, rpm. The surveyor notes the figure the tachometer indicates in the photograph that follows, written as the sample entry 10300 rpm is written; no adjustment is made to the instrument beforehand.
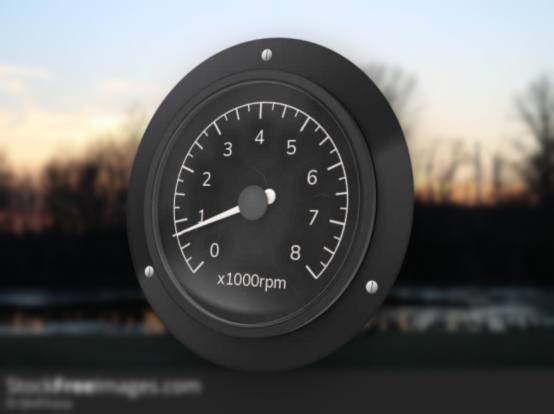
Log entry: 750 rpm
